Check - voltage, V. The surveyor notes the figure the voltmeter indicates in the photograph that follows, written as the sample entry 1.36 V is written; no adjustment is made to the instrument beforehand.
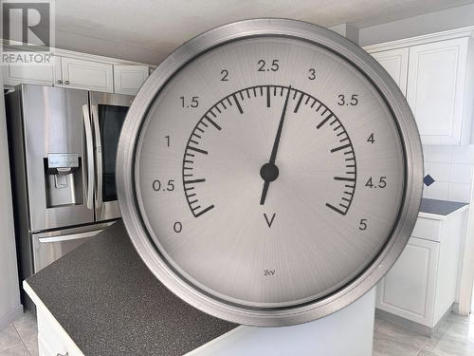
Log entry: 2.8 V
